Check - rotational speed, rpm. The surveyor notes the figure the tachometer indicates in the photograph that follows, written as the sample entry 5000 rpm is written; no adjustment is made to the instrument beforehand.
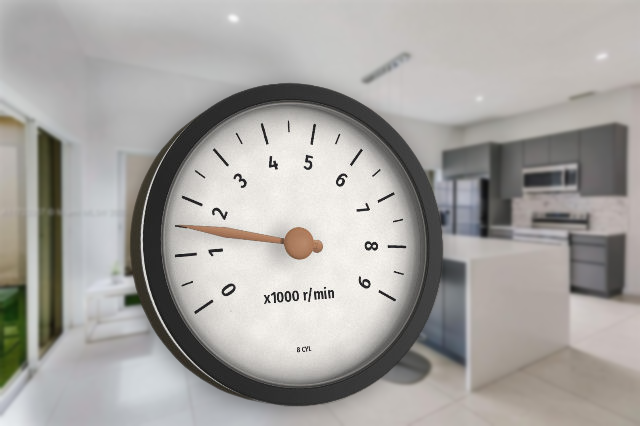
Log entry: 1500 rpm
